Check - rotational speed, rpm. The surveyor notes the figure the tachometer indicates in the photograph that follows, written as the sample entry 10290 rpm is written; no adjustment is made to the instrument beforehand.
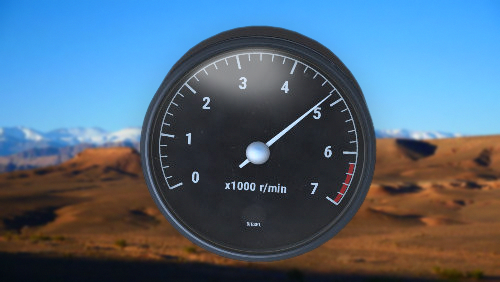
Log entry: 4800 rpm
